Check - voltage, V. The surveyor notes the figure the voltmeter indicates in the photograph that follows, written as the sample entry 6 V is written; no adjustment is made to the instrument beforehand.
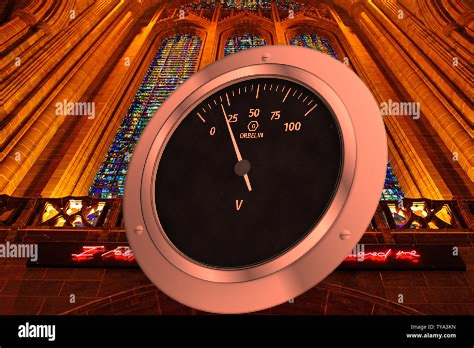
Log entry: 20 V
